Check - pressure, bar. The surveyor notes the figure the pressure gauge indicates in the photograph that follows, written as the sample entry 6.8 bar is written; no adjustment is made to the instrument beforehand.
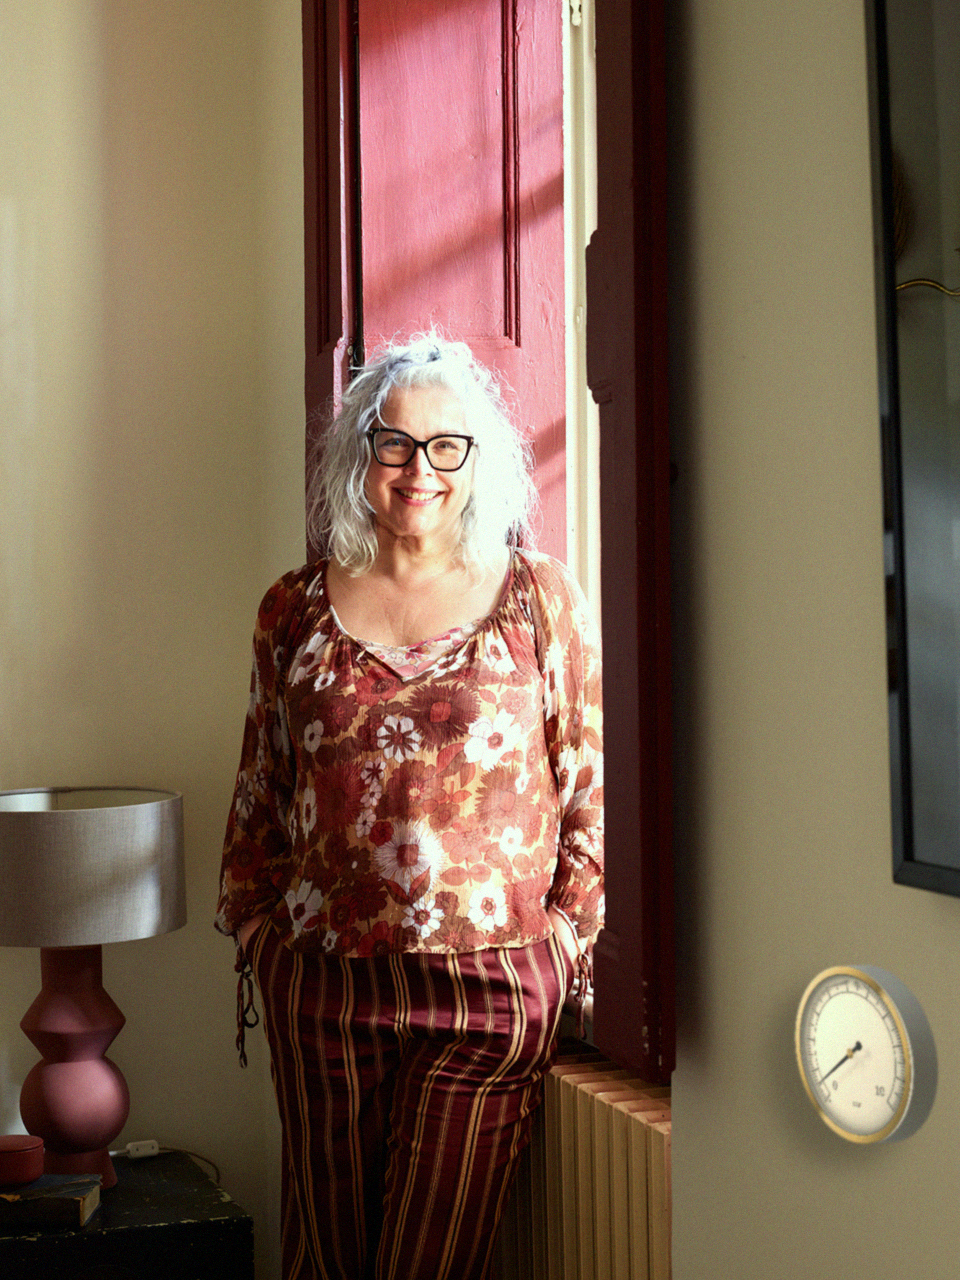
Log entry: 0.5 bar
